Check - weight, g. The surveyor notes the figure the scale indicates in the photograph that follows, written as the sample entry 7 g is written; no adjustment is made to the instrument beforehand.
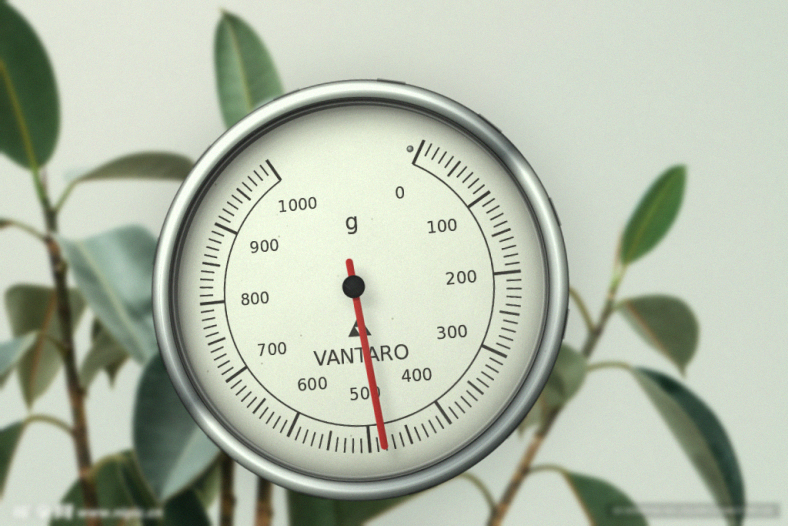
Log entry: 480 g
